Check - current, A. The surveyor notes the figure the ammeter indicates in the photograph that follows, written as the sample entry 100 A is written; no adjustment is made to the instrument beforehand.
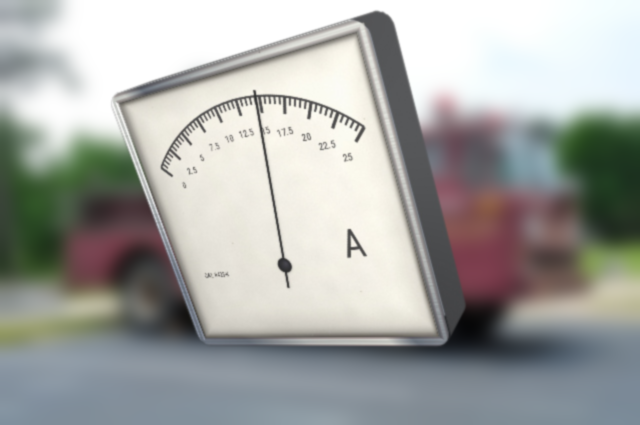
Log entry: 15 A
